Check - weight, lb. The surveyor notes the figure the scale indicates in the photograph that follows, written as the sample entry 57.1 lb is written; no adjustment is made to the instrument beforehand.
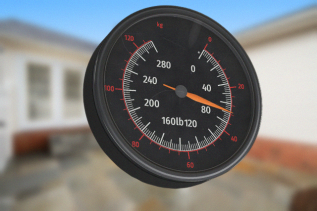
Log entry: 70 lb
